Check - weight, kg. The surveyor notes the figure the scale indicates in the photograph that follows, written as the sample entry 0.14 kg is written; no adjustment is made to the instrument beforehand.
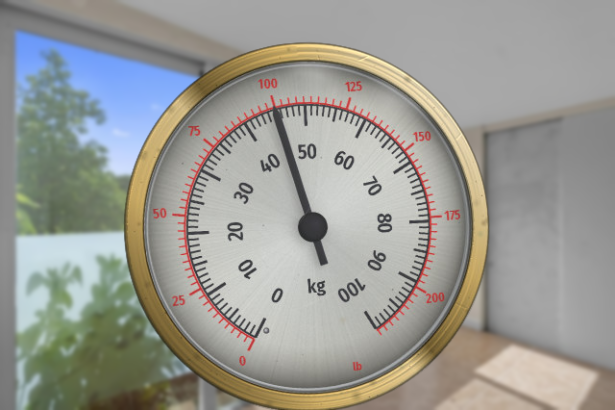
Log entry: 45 kg
